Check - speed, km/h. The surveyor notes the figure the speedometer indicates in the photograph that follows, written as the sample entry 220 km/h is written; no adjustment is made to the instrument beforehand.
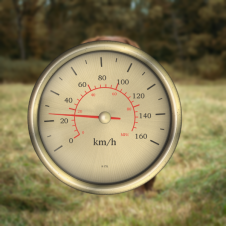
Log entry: 25 km/h
